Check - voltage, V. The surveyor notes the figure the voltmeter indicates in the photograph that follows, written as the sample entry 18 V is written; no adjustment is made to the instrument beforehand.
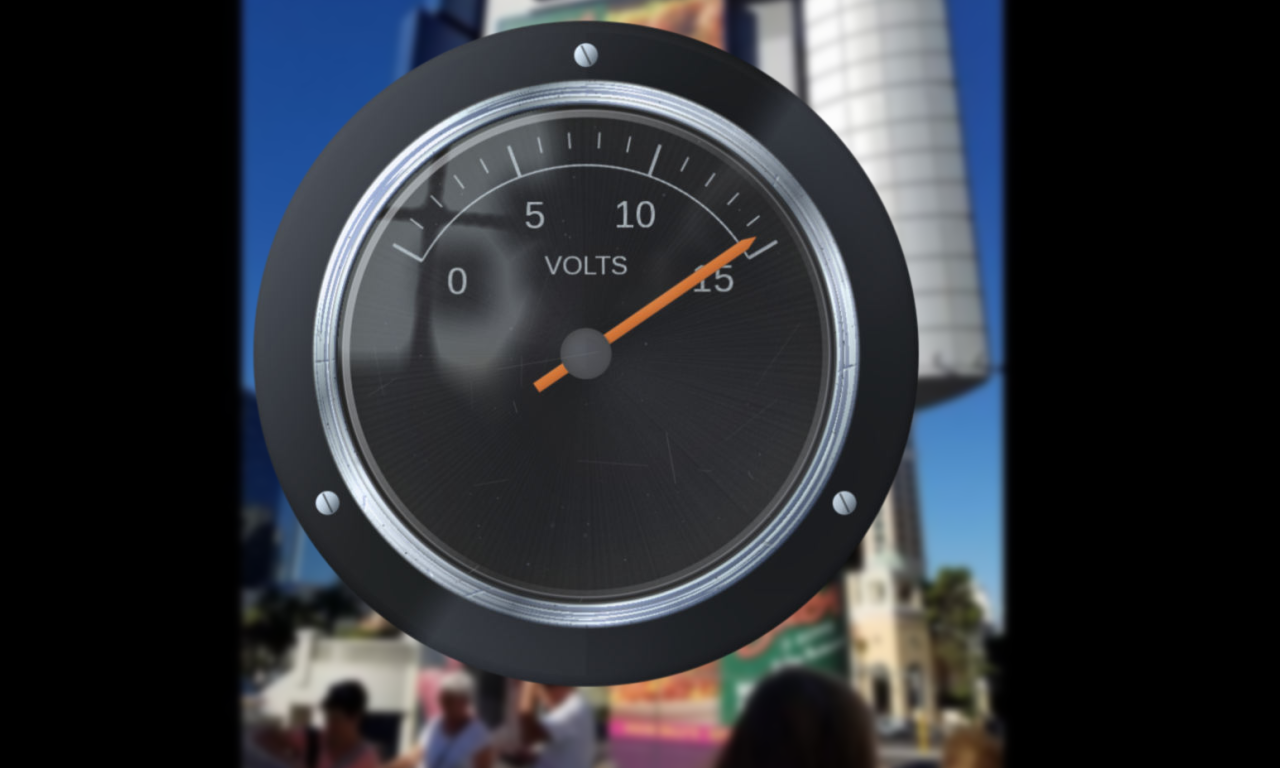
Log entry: 14.5 V
